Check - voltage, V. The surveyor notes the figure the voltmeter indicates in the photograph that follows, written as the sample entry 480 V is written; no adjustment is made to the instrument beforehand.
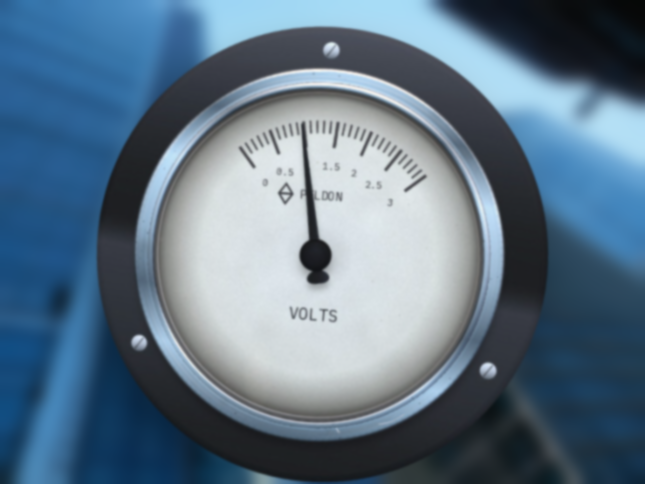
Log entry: 1 V
